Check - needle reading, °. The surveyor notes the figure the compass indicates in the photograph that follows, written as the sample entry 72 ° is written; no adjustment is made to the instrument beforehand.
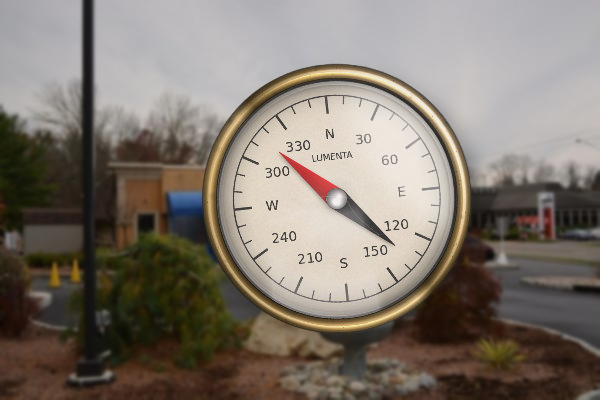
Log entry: 315 °
